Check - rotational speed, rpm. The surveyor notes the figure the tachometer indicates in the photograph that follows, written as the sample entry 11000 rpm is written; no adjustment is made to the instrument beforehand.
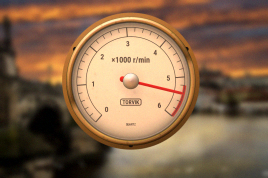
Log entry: 5400 rpm
